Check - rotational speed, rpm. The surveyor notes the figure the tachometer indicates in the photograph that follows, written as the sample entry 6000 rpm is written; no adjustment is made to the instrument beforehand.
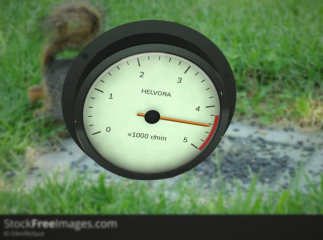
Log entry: 4400 rpm
